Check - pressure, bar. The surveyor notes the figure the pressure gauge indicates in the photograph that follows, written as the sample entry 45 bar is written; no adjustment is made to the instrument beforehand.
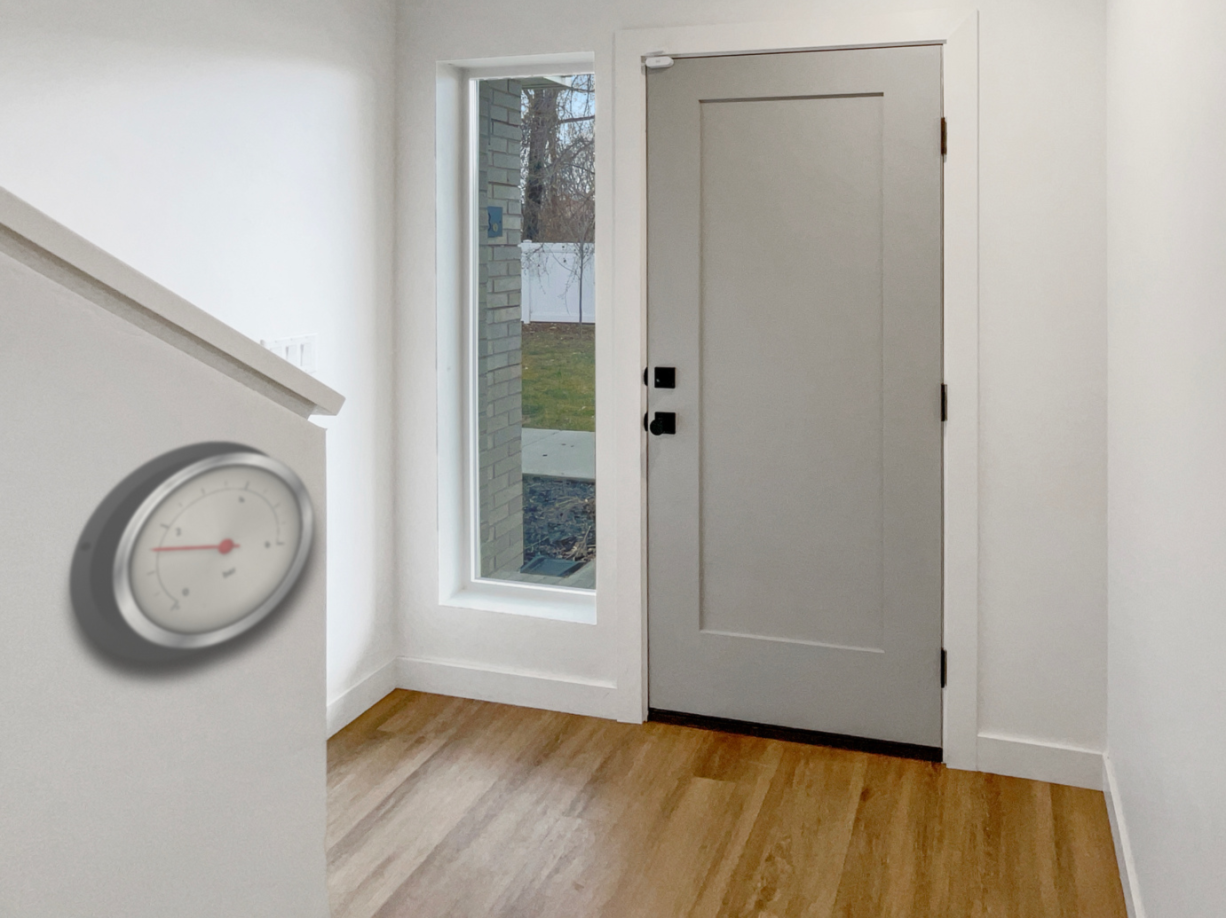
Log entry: 1.5 bar
